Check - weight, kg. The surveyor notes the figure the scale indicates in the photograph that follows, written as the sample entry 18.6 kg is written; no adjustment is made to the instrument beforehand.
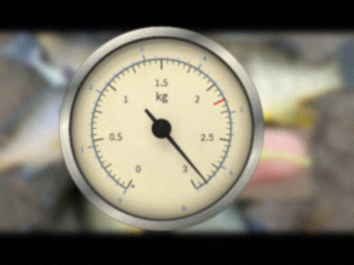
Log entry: 2.9 kg
